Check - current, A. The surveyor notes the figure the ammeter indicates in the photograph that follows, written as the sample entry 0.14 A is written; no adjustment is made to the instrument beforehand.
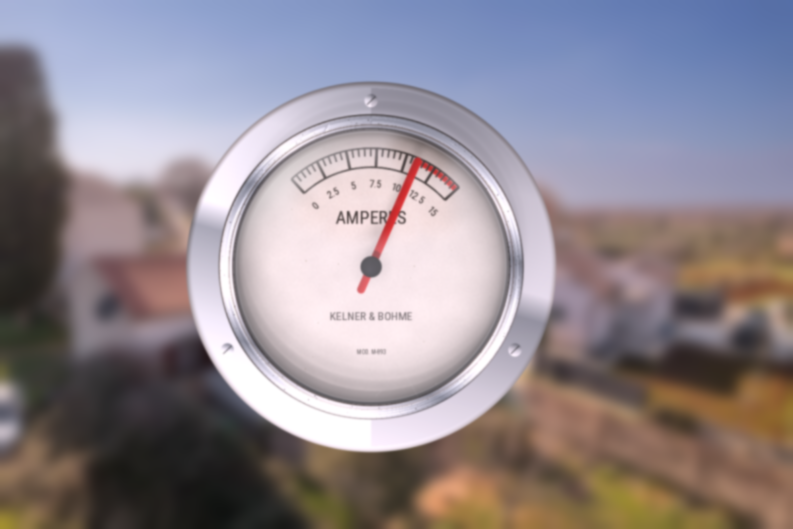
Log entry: 11 A
